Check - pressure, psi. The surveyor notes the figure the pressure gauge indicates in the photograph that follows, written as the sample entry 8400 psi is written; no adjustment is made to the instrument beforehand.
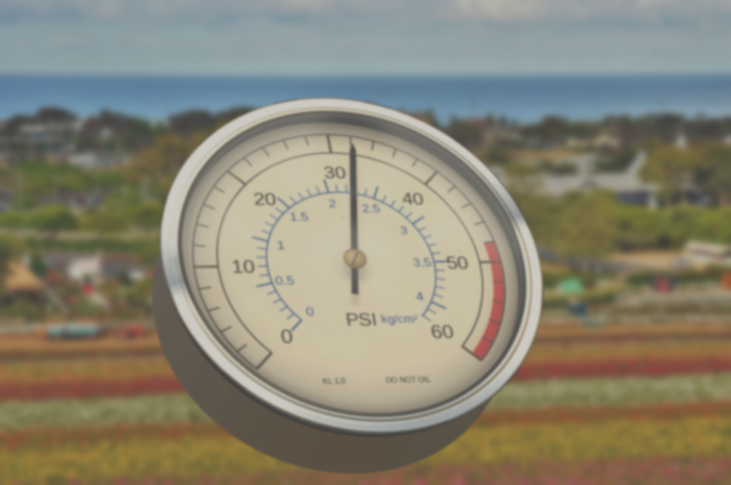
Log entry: 32 psi
